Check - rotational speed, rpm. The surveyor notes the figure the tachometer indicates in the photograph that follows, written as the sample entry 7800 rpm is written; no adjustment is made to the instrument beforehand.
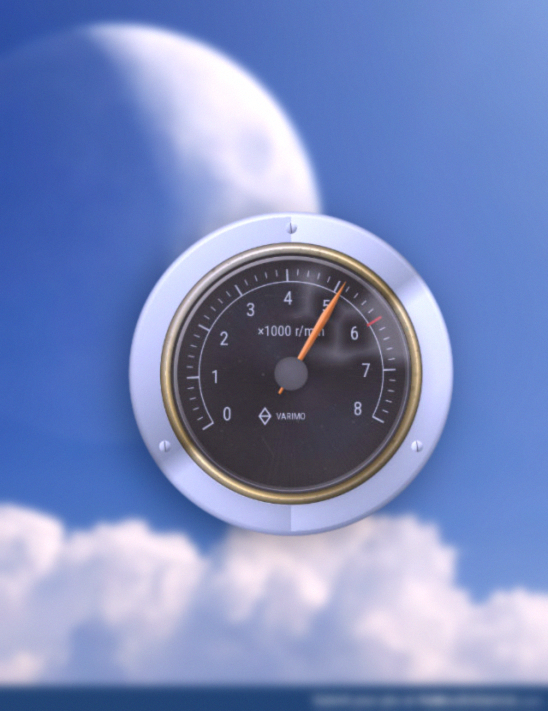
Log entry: 5100 rpm
